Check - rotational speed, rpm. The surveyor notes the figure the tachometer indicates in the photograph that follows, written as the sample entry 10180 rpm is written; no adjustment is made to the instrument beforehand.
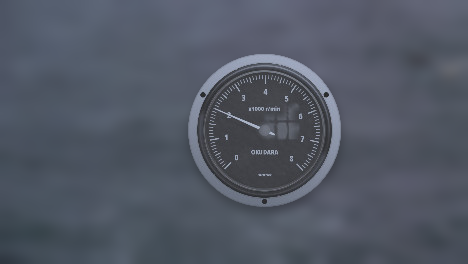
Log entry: 2000 rpm
